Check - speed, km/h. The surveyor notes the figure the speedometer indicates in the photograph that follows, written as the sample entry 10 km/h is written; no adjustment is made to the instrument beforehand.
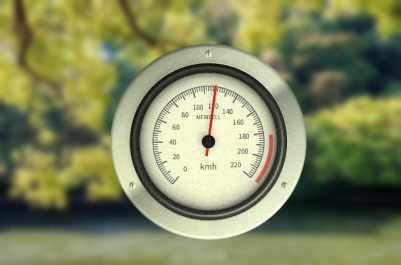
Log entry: 120 km/h
